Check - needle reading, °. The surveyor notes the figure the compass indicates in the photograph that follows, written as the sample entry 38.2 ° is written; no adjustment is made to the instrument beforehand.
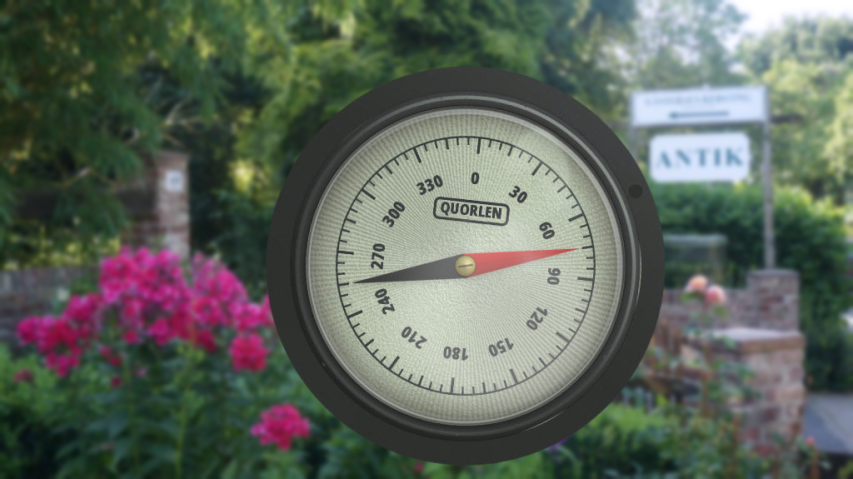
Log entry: 75 °
